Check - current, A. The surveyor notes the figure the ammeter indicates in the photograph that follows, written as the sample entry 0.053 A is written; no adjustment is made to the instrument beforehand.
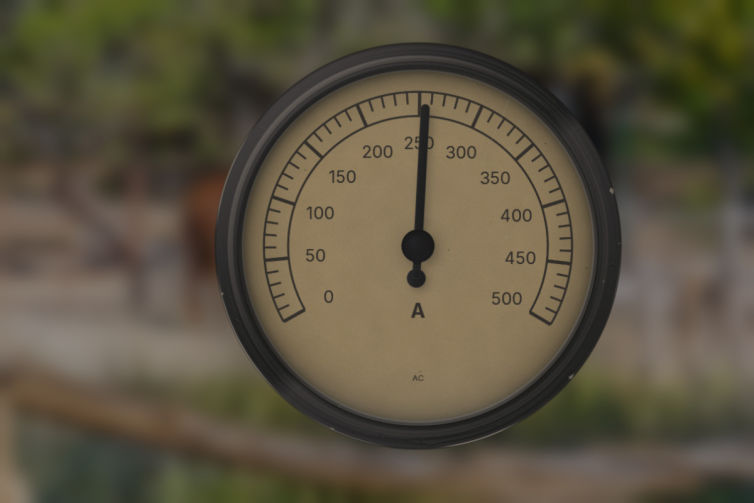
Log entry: 255 A
